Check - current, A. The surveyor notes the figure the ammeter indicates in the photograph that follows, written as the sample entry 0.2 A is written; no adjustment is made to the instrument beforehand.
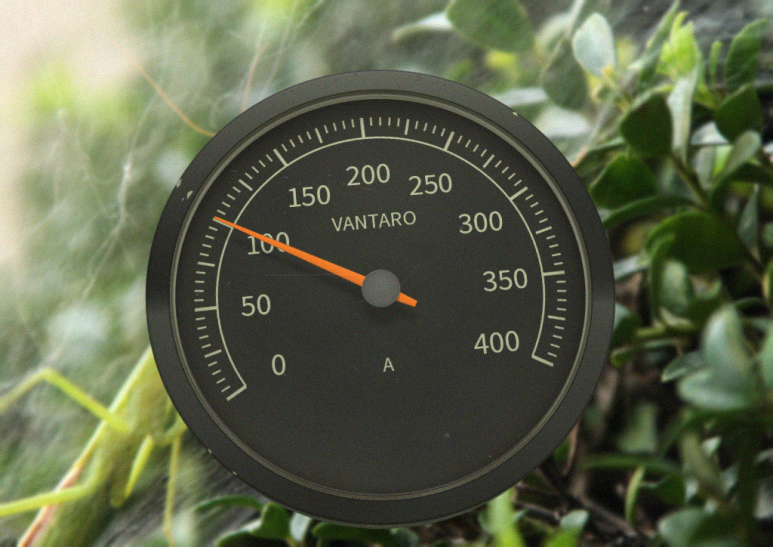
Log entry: 100 A
